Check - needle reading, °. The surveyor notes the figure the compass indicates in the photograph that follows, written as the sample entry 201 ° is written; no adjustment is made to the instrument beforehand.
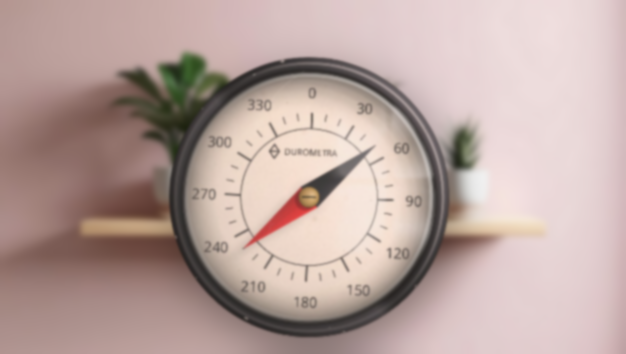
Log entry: 230 °
